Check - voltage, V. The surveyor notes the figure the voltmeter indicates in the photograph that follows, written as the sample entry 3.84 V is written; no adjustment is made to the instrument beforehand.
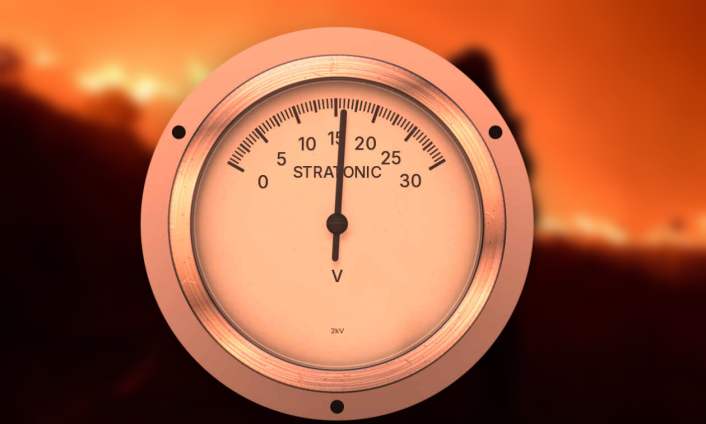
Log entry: 16 V
